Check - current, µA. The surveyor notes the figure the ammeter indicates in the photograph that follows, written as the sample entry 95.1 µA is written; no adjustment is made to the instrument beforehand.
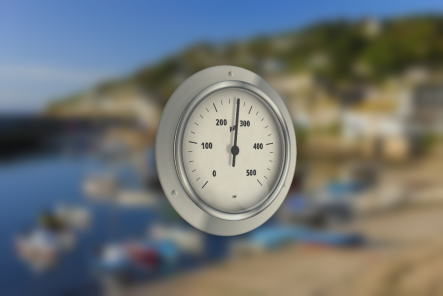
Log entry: 260 µA
